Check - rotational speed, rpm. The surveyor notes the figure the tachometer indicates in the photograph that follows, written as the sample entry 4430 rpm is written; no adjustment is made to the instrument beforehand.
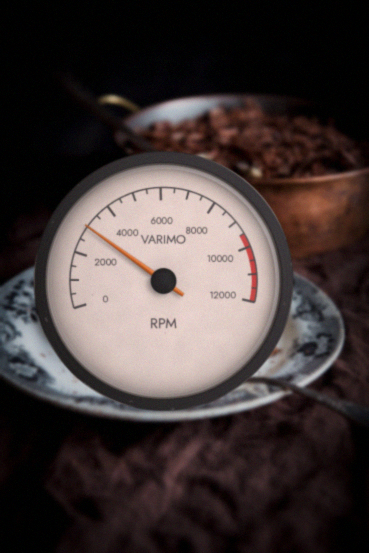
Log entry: 3000 rpm
